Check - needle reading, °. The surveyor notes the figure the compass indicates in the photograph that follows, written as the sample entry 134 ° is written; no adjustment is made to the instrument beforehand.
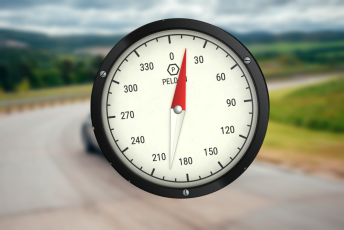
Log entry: 15 °
